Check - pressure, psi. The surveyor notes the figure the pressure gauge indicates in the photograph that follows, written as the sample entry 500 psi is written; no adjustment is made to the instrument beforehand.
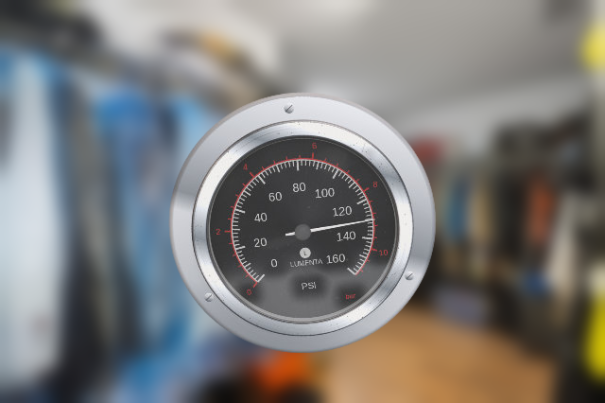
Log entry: 130 psi
